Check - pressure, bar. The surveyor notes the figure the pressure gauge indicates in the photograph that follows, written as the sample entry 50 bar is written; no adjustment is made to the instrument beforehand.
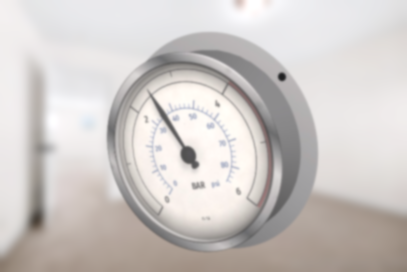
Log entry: 2.5 bar
